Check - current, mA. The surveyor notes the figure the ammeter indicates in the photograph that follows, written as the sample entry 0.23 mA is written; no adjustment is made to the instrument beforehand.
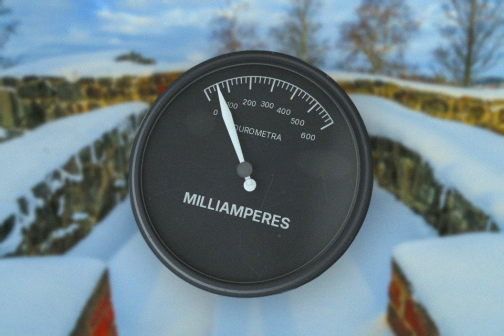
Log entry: 60 mA
